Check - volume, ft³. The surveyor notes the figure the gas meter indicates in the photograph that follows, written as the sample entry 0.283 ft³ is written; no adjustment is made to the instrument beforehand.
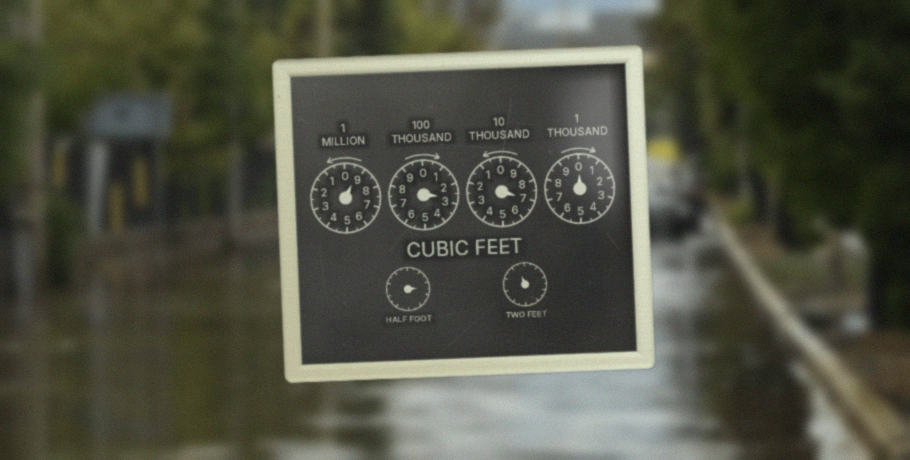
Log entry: 927000 ft³
